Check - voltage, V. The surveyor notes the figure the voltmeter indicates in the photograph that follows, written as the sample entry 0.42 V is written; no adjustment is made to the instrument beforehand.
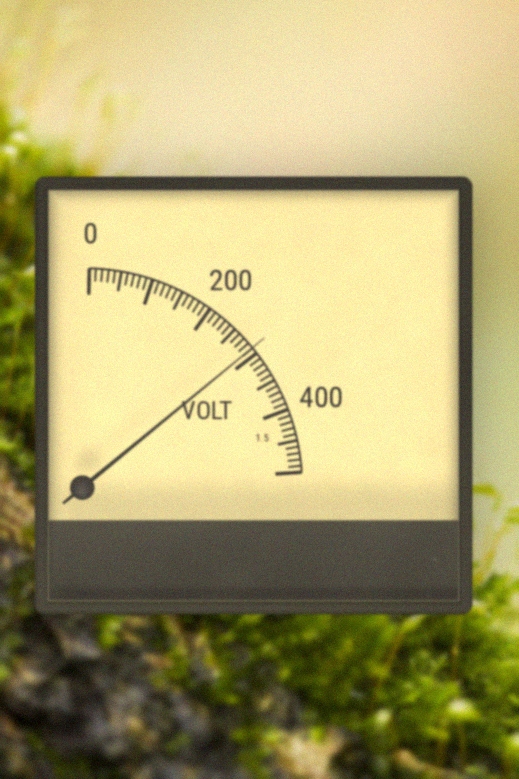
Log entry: 290 V
